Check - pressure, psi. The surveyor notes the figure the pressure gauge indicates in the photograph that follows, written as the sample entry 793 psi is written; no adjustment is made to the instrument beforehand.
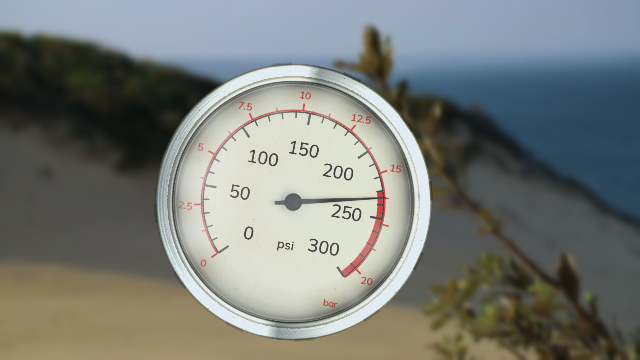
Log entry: 235 psi
